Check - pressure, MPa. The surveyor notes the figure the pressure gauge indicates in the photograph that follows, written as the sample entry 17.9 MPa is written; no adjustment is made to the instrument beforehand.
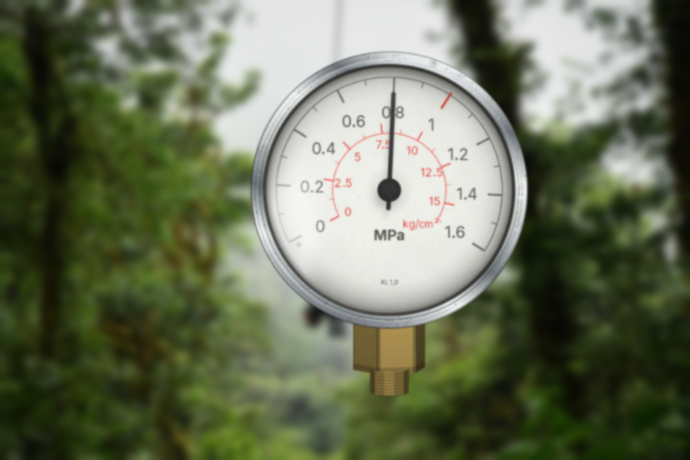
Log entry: 0.8 MPa
